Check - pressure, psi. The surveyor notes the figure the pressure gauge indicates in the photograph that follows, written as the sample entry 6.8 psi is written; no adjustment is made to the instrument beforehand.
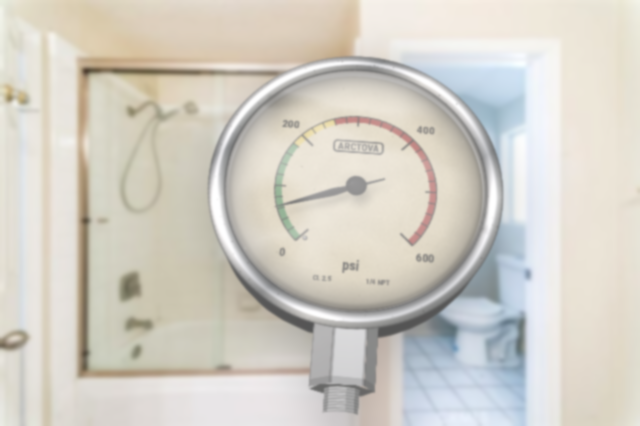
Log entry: 60 psi
